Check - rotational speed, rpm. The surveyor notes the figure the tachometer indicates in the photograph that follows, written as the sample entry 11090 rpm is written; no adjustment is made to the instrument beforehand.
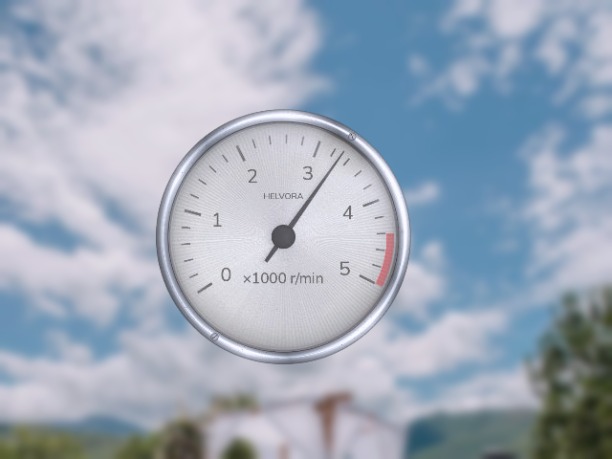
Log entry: 3300 rpm
